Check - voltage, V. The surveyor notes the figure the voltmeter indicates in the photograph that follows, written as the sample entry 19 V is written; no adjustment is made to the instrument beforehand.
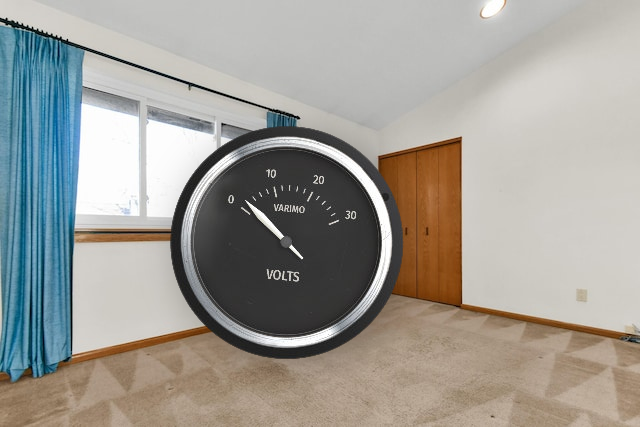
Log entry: 2 V
